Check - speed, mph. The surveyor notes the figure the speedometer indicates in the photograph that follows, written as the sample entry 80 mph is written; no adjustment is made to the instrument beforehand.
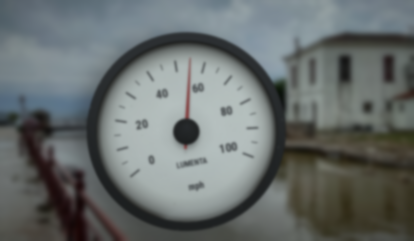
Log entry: 55 mph
